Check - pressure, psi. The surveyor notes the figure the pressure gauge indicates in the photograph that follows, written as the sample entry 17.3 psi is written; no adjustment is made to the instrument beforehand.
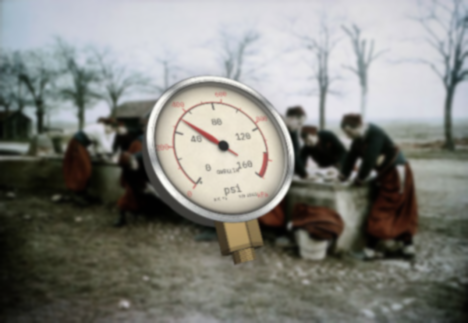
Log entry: 50 psi
